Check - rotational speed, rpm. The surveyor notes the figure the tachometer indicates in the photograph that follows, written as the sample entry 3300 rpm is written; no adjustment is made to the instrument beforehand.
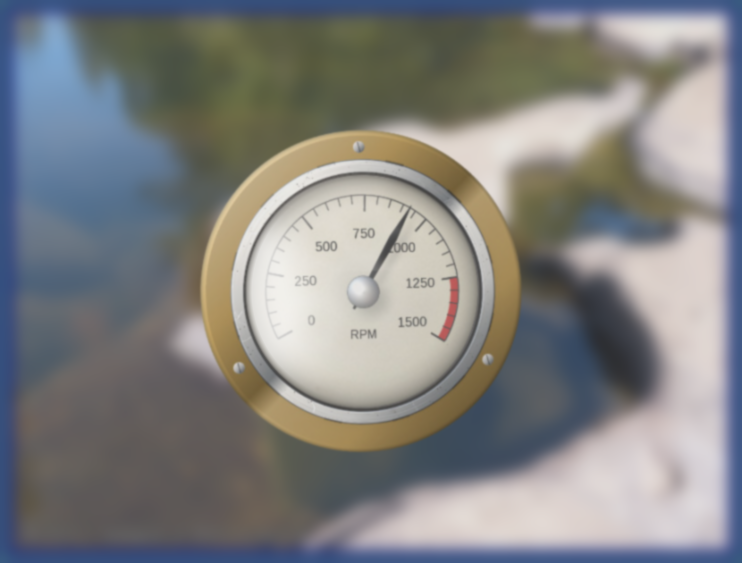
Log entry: 925 rpm
